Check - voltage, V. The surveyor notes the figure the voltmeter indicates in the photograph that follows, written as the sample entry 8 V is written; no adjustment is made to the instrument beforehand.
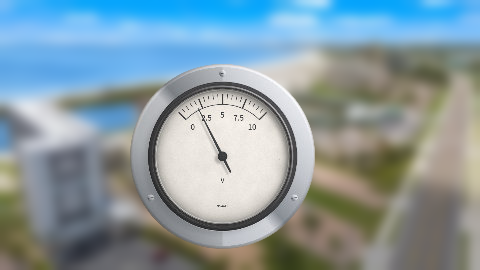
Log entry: 2 V
